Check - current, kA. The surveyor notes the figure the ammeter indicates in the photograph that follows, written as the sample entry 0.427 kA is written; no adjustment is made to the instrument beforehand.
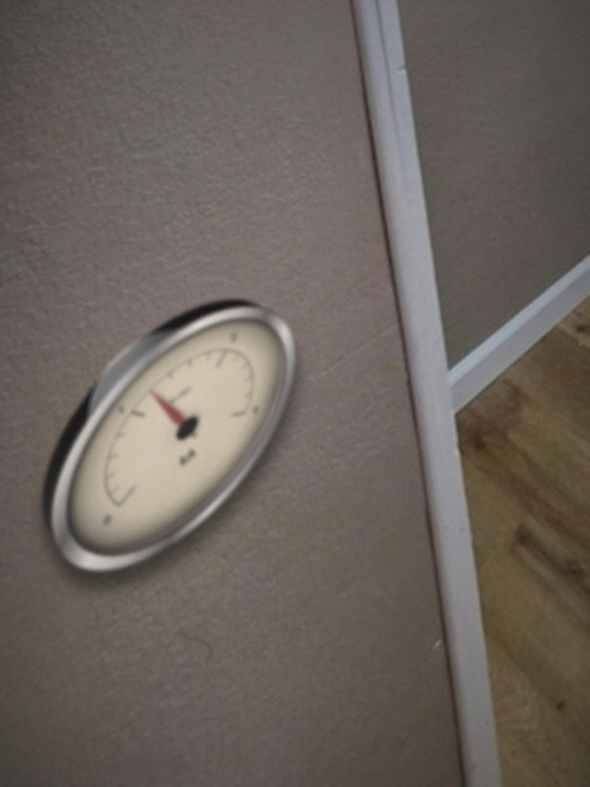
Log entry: 1.2 kA
